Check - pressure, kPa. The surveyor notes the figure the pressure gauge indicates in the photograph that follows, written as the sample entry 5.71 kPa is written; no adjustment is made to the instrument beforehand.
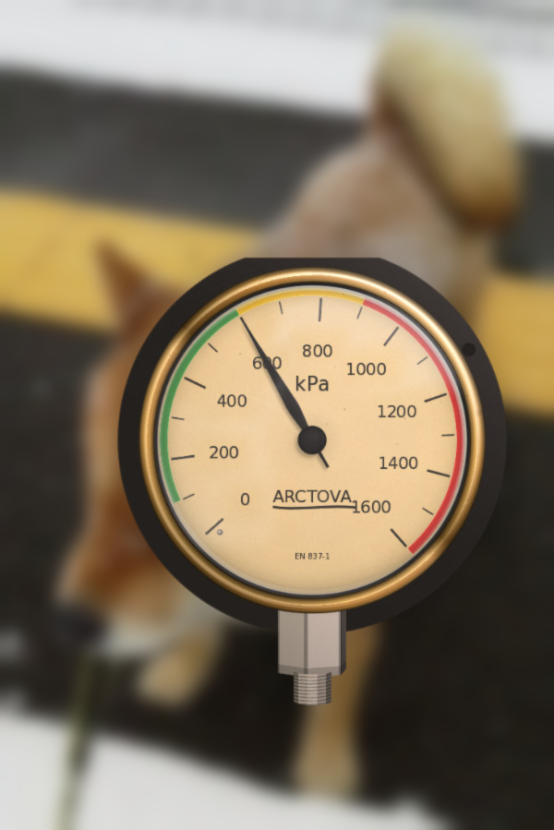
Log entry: 600 kPa
